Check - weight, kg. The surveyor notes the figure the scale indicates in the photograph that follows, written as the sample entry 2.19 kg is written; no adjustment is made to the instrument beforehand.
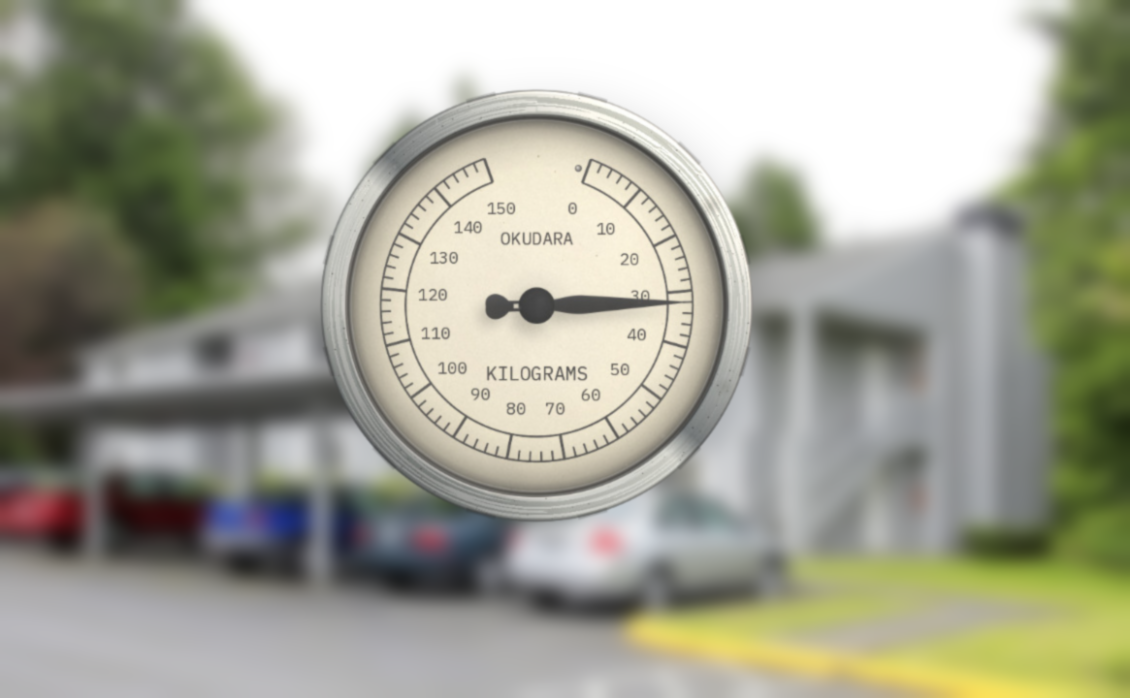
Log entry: 32 kg
